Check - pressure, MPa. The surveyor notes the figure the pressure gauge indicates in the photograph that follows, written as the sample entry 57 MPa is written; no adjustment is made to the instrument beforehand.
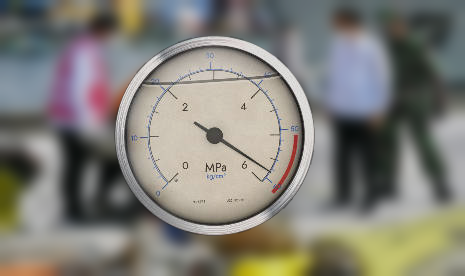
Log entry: 5.75 MPa
